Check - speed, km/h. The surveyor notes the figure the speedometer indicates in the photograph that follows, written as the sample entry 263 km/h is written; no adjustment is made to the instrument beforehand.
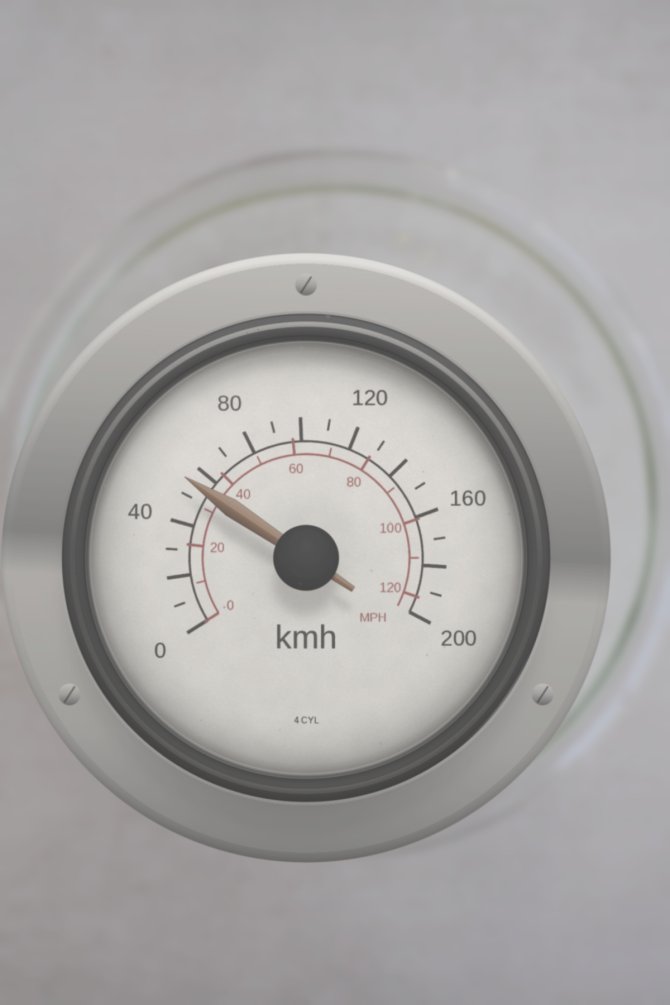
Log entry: 55 km/h
